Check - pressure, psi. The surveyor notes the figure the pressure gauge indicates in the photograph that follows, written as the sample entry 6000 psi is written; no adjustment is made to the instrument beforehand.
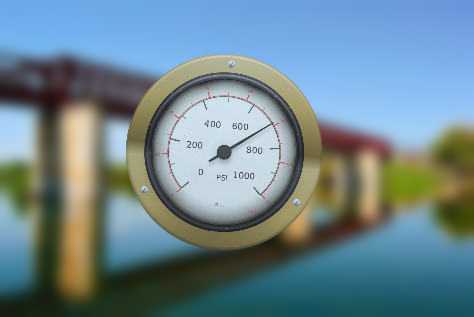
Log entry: 700 psi
